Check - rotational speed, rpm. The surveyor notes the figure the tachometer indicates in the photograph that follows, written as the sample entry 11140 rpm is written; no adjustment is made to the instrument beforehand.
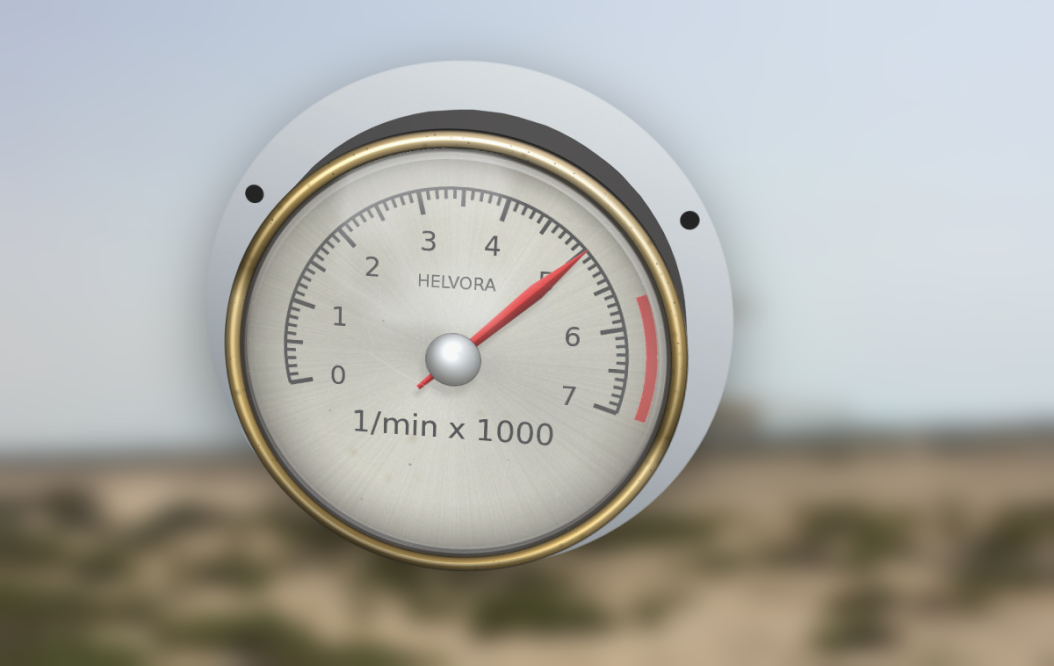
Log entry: 5000 rpm
